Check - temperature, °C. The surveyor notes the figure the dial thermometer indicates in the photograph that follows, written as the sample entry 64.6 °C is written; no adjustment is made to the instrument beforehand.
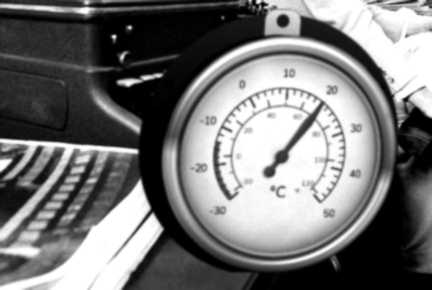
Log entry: 20 °C
